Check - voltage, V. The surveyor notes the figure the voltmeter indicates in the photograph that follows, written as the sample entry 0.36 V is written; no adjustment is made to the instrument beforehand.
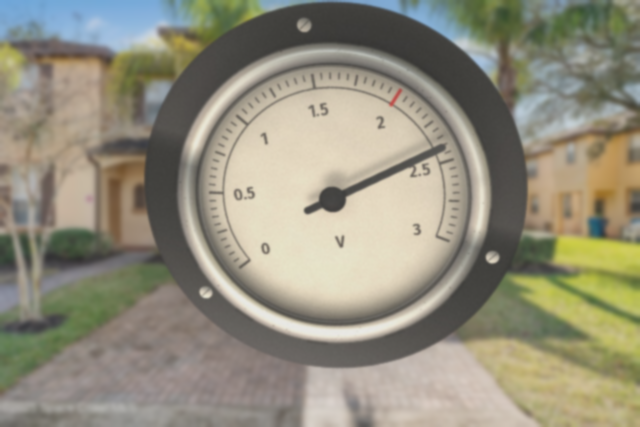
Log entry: 2.4 V
